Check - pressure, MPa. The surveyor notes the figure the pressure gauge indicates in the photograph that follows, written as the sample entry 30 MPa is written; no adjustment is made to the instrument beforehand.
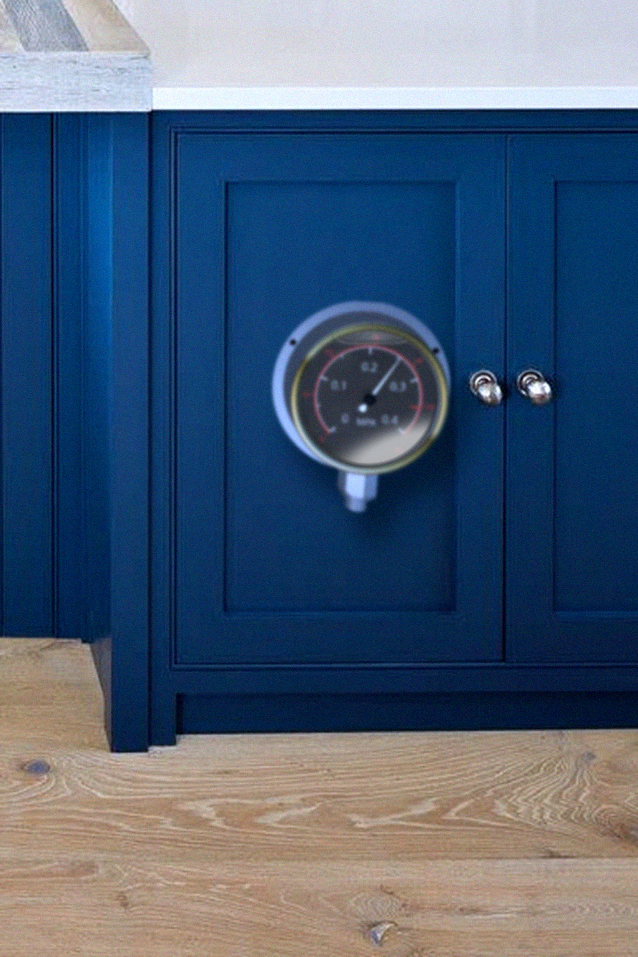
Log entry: 0.25 MPa
